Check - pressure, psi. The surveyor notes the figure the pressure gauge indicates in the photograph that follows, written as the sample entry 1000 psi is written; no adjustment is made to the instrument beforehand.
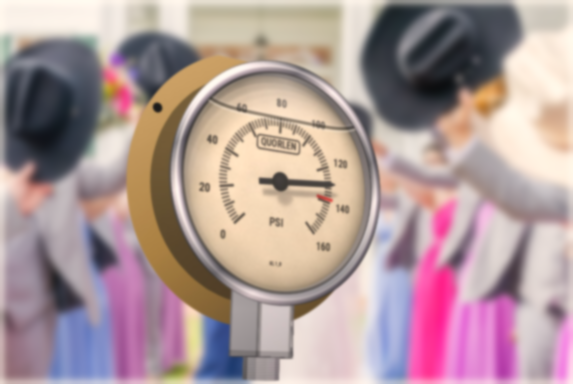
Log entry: 130 psi
